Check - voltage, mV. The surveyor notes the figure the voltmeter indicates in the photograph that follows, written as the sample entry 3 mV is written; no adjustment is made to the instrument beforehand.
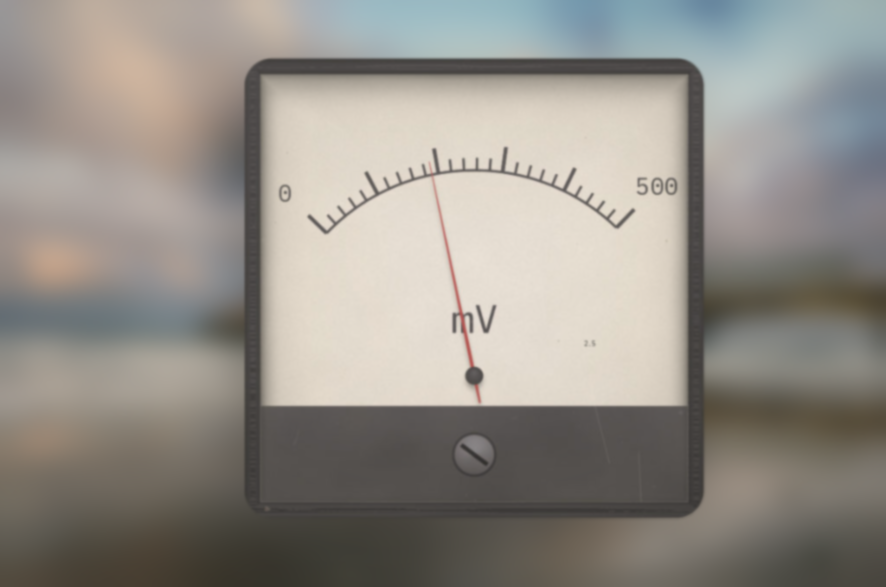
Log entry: 190 mV
